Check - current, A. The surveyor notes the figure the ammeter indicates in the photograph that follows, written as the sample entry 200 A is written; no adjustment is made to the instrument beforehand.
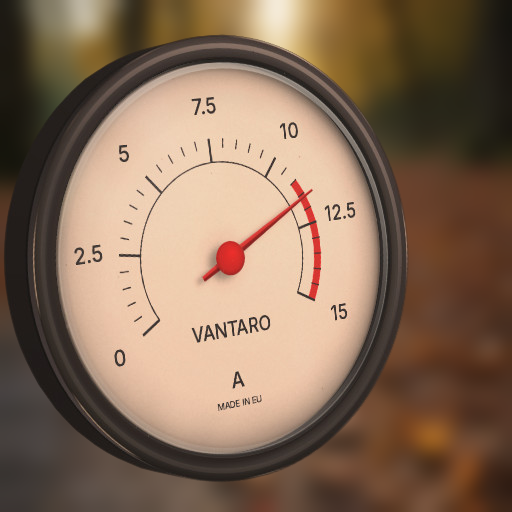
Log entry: 11.5 A
